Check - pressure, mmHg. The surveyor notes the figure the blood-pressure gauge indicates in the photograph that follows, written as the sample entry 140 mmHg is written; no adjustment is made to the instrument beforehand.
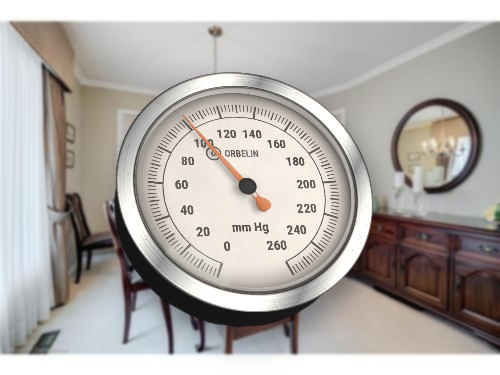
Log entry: 100 mmHg
